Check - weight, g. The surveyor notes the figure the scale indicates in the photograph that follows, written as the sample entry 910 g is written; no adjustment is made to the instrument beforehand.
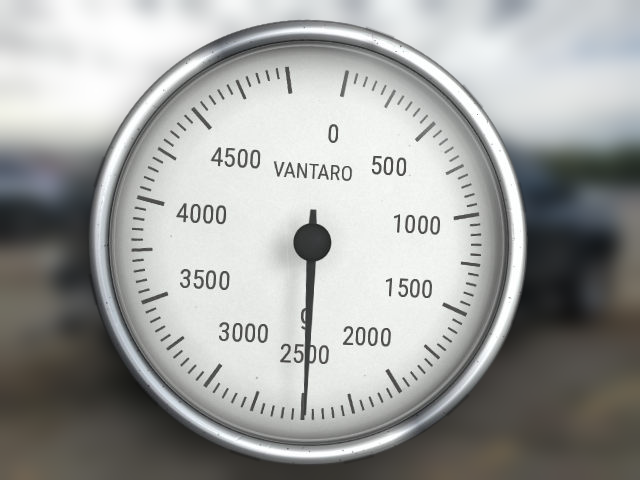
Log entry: 2500 g
